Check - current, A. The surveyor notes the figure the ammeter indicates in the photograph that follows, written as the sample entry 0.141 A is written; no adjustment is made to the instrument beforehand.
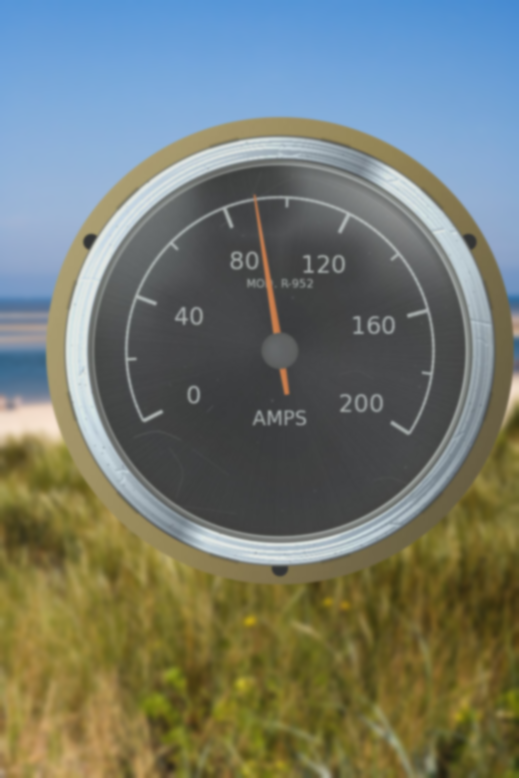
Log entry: 90 A
